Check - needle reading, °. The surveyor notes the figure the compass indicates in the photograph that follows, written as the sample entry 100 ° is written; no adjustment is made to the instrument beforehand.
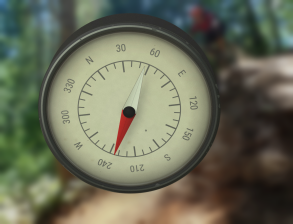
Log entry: 235 °
